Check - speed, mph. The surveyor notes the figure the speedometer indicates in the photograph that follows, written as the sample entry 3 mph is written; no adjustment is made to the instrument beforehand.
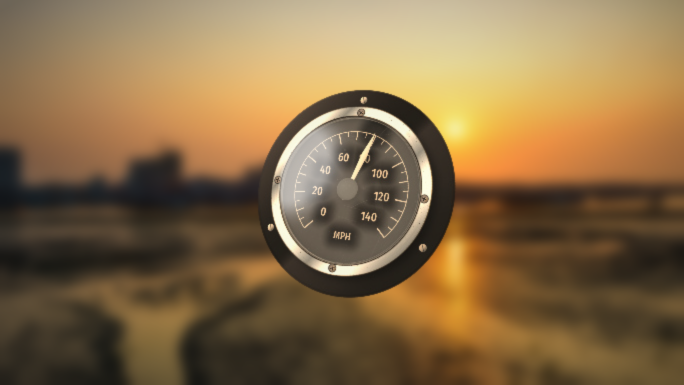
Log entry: 80 mph
